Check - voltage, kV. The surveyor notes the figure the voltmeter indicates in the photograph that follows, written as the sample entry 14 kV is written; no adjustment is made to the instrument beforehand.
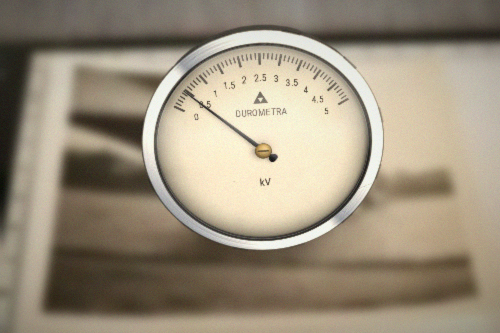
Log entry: 0.5 kV
